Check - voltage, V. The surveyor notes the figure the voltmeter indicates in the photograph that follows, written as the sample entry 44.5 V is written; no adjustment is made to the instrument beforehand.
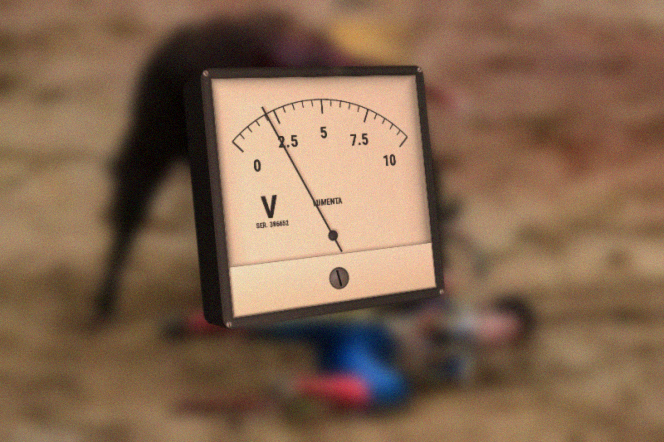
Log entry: 2 V
